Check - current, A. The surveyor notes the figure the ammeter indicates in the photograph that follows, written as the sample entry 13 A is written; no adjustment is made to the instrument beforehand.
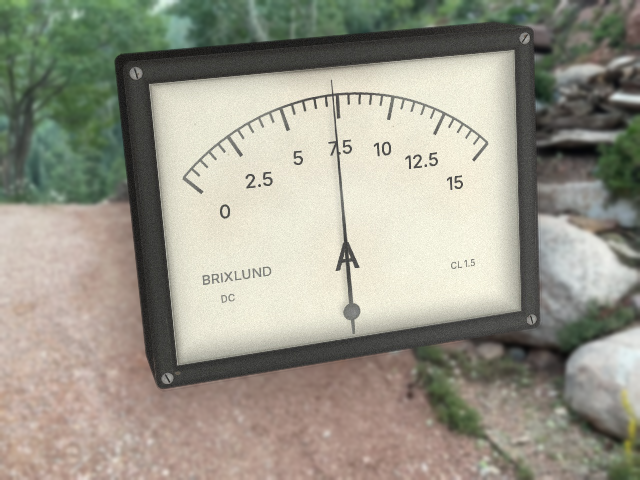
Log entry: 7.25 A
